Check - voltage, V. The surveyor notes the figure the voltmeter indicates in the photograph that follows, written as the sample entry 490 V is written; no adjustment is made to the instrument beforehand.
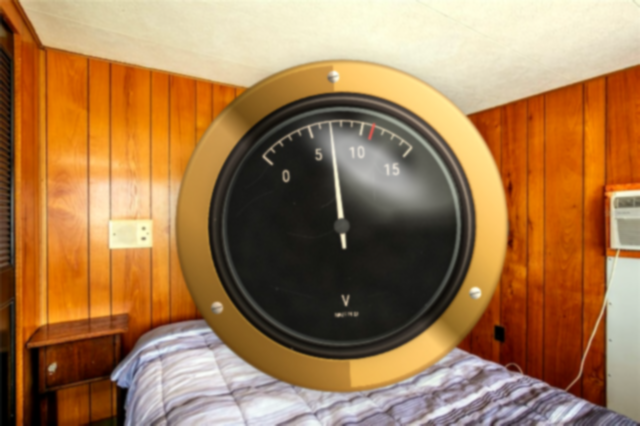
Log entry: 7 V
